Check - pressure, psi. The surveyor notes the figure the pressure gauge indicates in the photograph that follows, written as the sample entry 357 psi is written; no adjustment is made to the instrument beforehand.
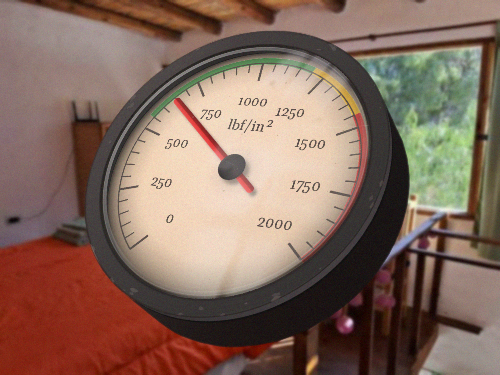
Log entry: 650 psi
